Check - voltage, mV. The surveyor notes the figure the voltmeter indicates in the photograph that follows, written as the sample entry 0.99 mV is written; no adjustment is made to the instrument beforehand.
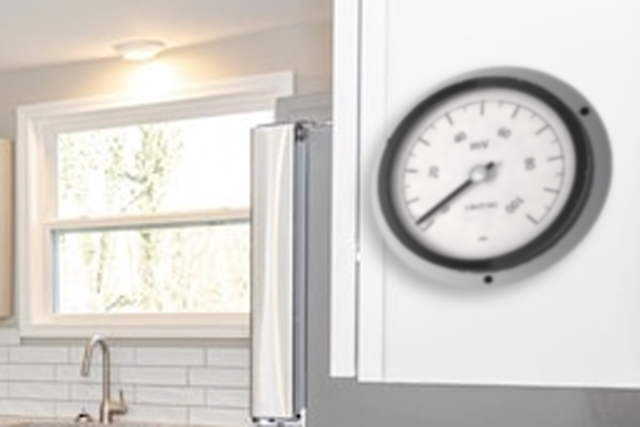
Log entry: 2.5 mV
